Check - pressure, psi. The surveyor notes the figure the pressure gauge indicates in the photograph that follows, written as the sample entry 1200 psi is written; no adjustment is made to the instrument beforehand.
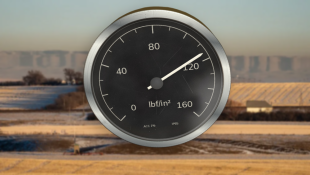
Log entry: 115 psi
